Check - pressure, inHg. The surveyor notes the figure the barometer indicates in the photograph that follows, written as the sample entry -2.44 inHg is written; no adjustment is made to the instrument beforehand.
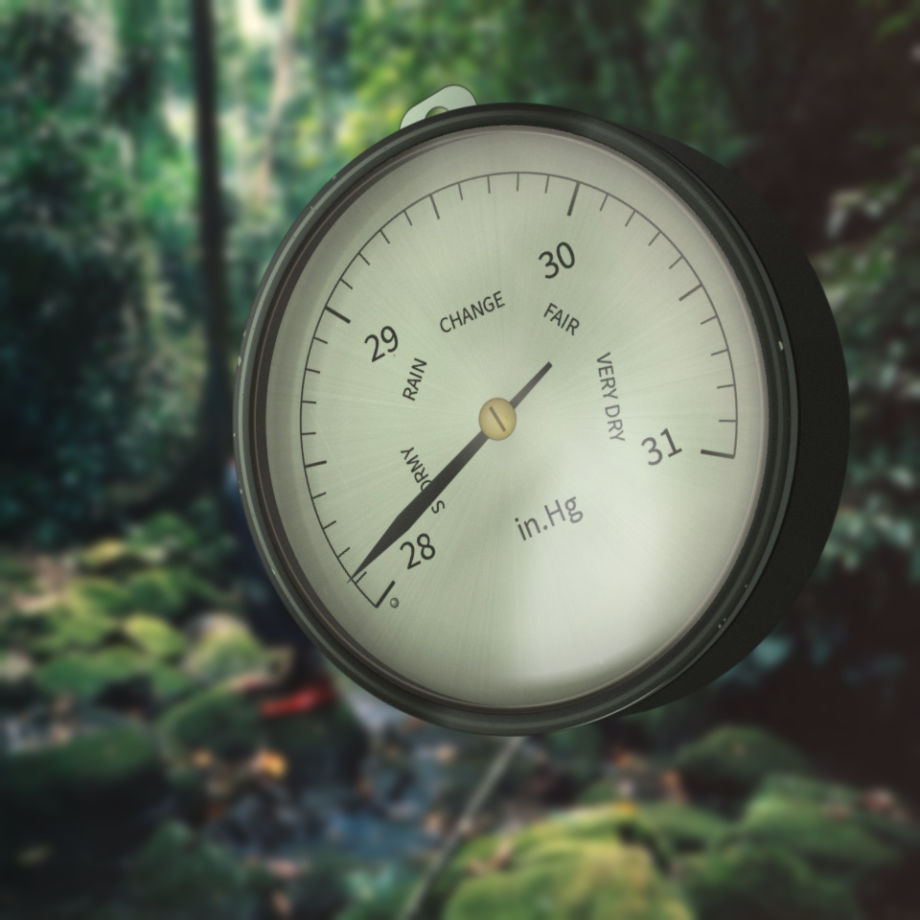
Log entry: 28.1 inHg
